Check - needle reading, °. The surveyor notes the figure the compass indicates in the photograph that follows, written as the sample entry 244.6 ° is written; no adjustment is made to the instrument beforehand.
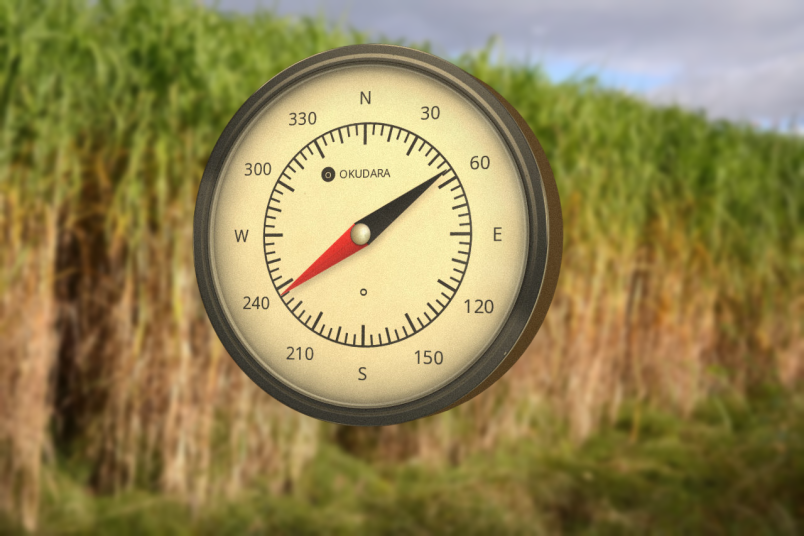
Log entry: 235 °
